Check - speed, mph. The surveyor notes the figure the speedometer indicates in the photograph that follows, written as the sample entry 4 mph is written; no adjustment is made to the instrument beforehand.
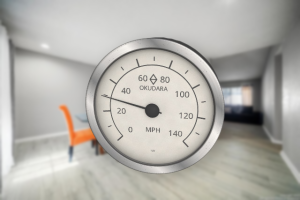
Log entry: 30 mph
